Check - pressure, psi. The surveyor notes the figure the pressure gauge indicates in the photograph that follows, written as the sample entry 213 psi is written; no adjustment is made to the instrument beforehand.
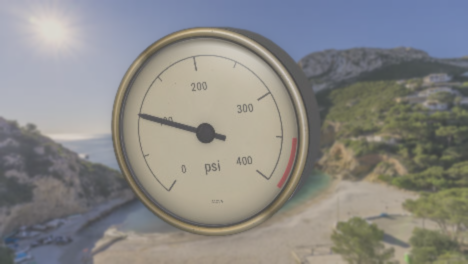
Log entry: 100 psi
